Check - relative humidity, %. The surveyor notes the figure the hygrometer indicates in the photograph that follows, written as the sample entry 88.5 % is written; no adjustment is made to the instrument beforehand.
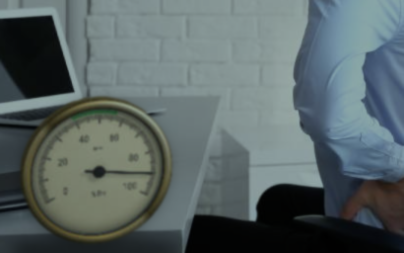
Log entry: 90 %
